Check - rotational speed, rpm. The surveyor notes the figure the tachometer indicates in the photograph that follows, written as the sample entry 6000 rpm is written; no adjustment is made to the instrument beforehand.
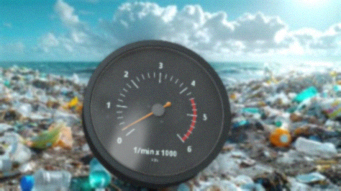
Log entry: 200 rpm
